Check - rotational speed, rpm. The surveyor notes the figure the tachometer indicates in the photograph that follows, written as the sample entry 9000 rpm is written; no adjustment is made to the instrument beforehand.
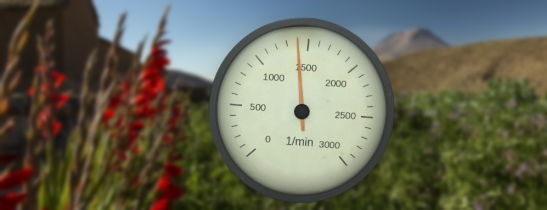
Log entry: 1400 rpm
